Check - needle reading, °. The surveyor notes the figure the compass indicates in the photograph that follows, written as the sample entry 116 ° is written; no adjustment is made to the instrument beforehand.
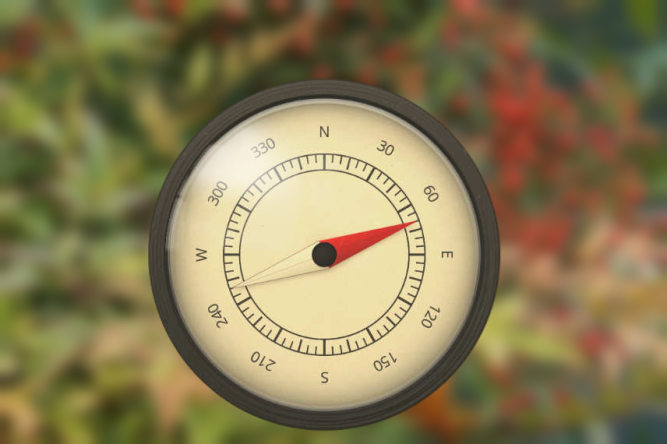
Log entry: 70 °
